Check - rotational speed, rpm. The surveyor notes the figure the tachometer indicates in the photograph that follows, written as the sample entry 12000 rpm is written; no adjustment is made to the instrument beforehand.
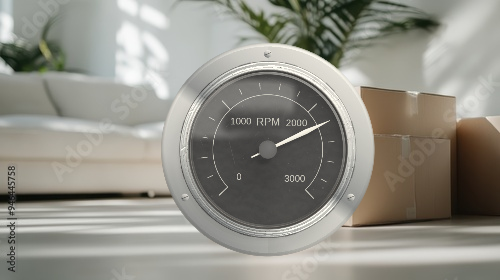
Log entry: 2200 rpm
